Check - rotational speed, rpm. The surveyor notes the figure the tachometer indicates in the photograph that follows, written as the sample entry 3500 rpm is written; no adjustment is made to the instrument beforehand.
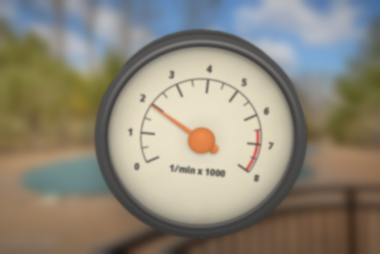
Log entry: 2000 rpm
